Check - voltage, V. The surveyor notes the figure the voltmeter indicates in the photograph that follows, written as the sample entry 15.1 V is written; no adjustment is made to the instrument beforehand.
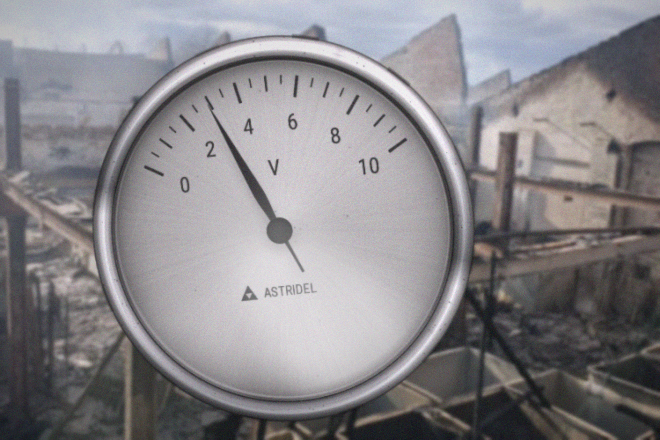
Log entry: 3 V
